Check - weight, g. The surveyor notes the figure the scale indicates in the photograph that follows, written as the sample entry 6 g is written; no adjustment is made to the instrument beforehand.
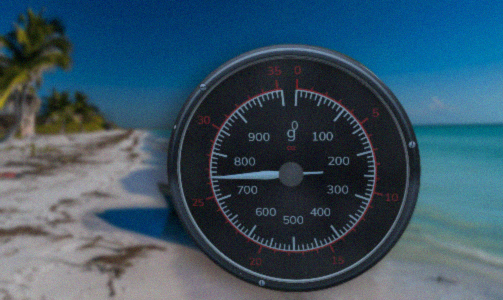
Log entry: 750 g
